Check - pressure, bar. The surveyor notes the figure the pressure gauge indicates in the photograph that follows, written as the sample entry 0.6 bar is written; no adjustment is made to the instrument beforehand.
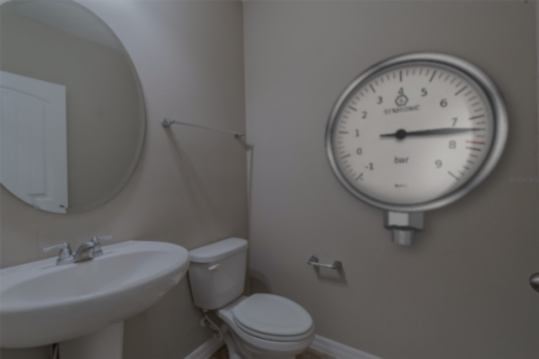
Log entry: 7.4 bar
